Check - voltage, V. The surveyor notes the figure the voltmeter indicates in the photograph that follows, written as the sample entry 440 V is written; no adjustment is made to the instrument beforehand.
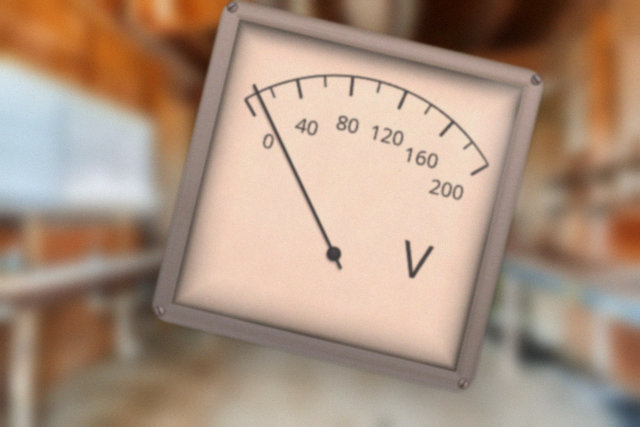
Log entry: 10 V
